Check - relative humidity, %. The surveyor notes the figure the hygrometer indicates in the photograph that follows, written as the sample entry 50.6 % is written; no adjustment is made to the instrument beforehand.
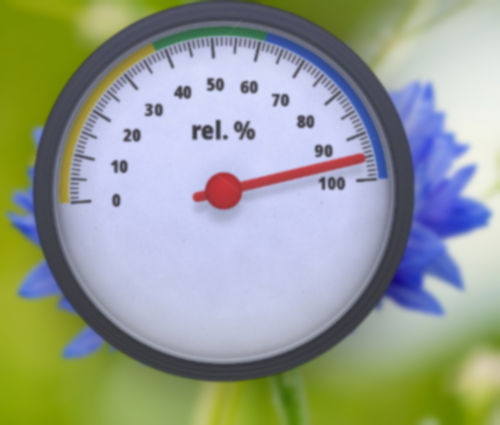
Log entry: 95 %
